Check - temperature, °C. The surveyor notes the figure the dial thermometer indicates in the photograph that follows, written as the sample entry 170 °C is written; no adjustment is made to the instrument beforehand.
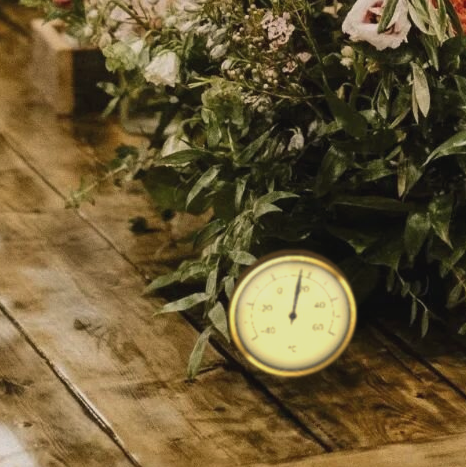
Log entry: 15 °C
